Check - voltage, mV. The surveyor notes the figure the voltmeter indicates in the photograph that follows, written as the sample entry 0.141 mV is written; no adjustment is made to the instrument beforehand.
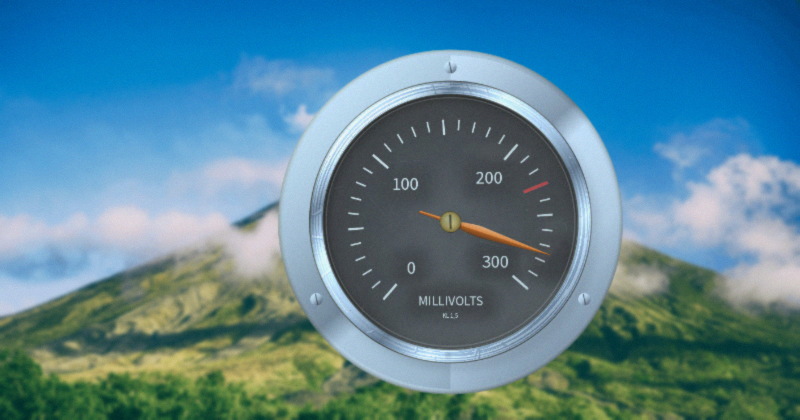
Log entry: 275 mV
